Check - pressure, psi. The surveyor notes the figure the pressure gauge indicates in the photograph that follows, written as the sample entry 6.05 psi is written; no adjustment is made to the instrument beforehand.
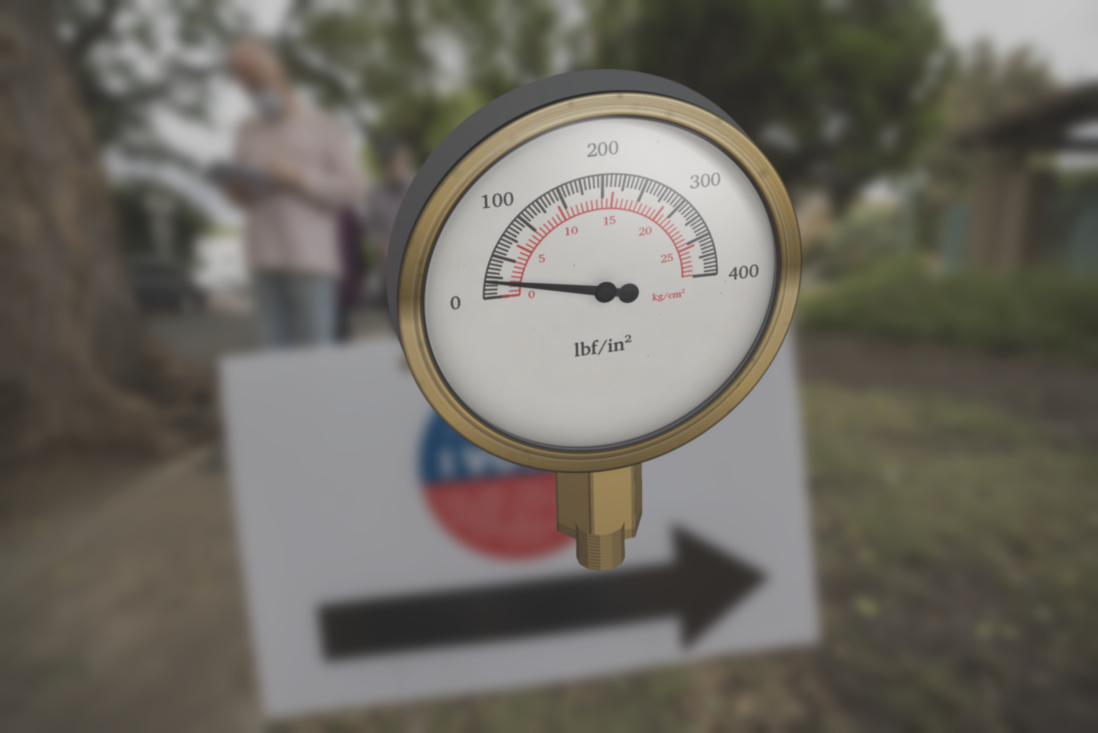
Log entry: 25 psi
